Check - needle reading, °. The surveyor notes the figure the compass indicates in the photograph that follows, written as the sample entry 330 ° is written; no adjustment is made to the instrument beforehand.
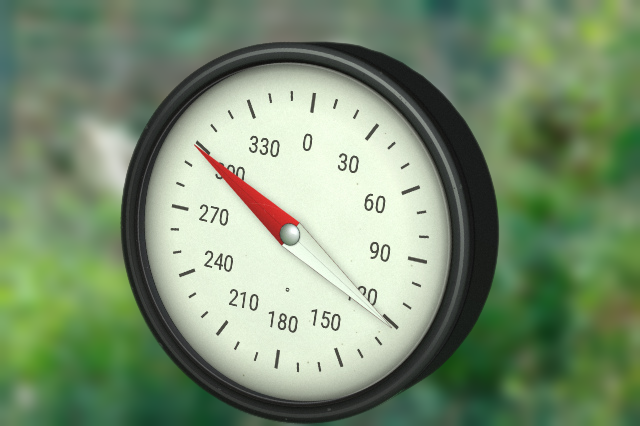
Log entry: 300 °
